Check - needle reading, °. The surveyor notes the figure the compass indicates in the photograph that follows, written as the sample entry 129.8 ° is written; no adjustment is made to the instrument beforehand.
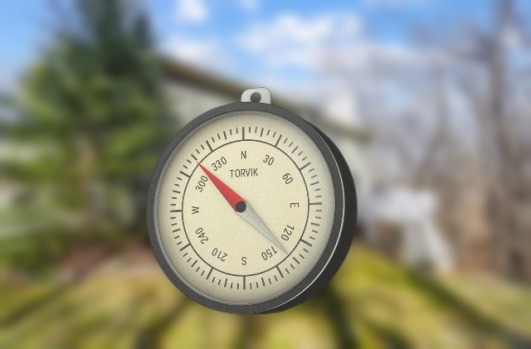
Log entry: 315 °
